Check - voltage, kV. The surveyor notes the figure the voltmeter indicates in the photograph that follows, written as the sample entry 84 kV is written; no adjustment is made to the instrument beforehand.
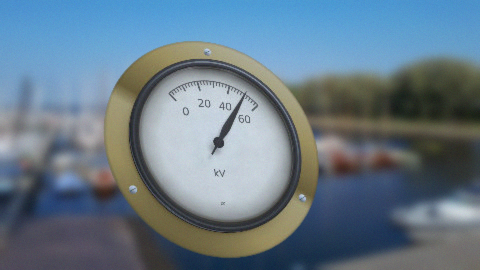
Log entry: 50 kV
